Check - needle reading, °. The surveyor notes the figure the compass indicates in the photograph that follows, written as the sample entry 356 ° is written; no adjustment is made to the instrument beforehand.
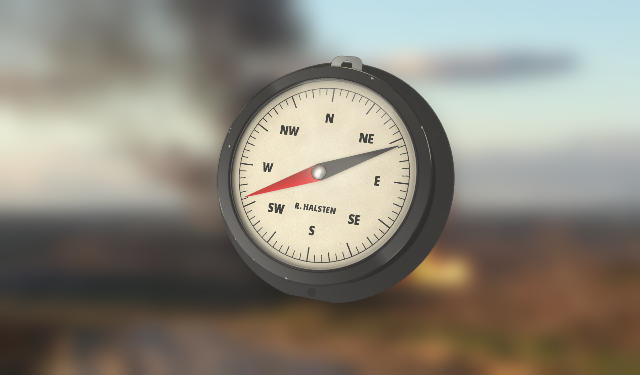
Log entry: 245 °
